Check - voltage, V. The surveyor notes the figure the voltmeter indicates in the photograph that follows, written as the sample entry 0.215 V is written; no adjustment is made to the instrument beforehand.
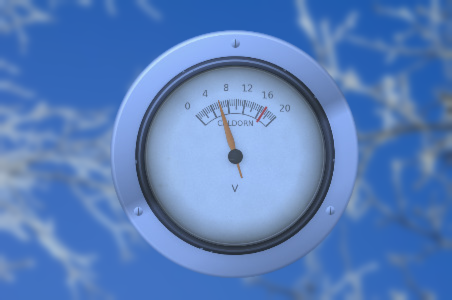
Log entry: 6 V
